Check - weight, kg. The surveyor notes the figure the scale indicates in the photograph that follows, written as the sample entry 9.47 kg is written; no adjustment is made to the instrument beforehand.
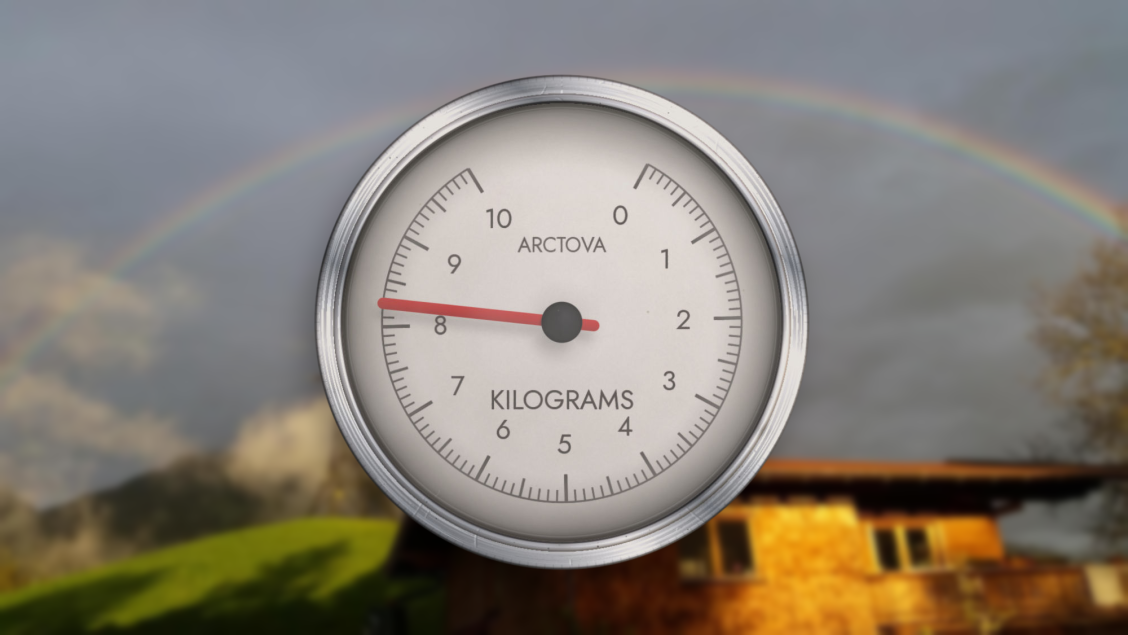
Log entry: 8.25 kg
